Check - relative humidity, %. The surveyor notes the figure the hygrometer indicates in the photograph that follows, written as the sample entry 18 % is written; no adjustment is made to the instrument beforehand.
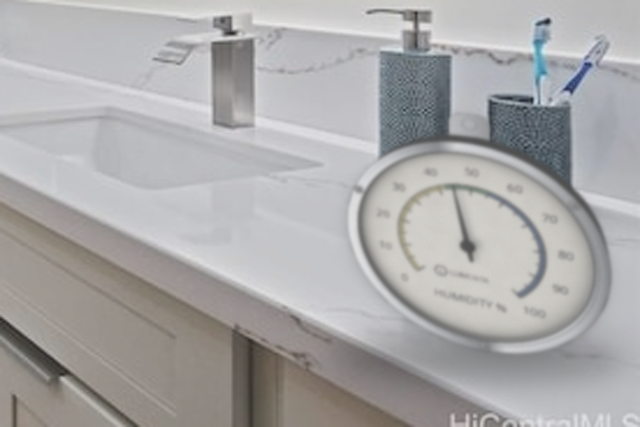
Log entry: 45 %
